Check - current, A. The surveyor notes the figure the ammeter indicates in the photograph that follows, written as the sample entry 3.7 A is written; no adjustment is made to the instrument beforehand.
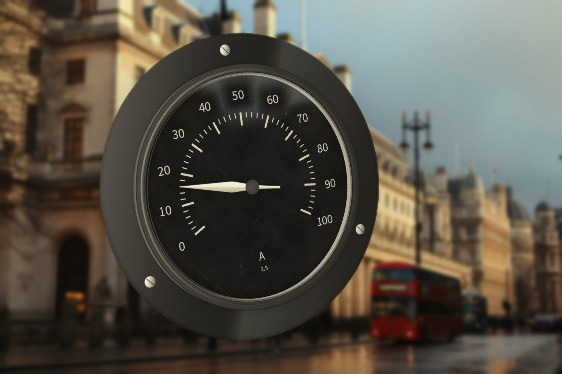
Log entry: 16 A
